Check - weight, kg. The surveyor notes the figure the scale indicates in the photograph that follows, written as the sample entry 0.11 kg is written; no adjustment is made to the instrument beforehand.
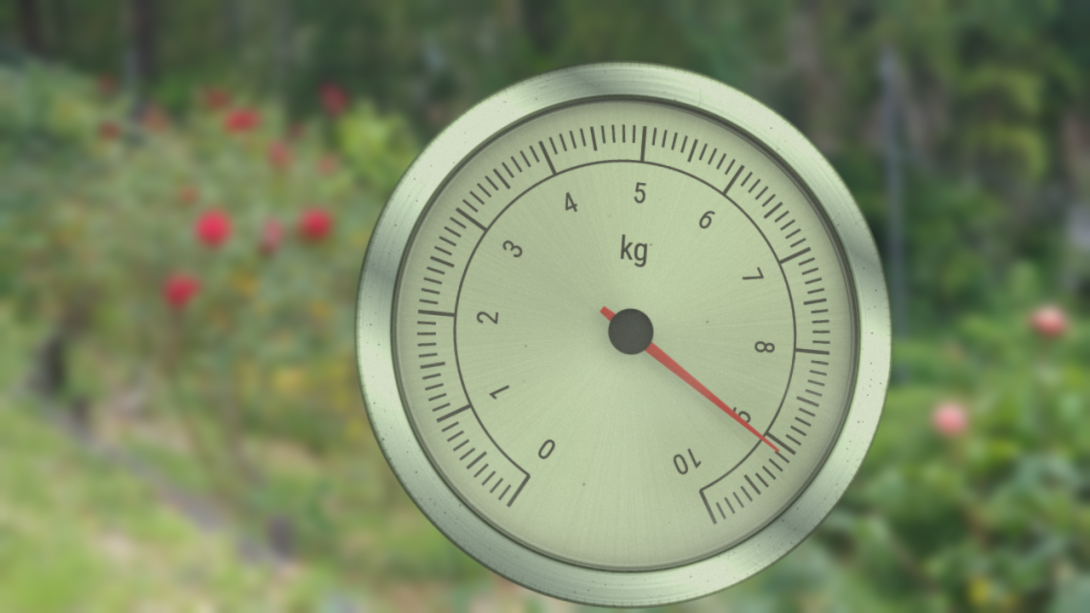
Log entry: 9.1 kg
